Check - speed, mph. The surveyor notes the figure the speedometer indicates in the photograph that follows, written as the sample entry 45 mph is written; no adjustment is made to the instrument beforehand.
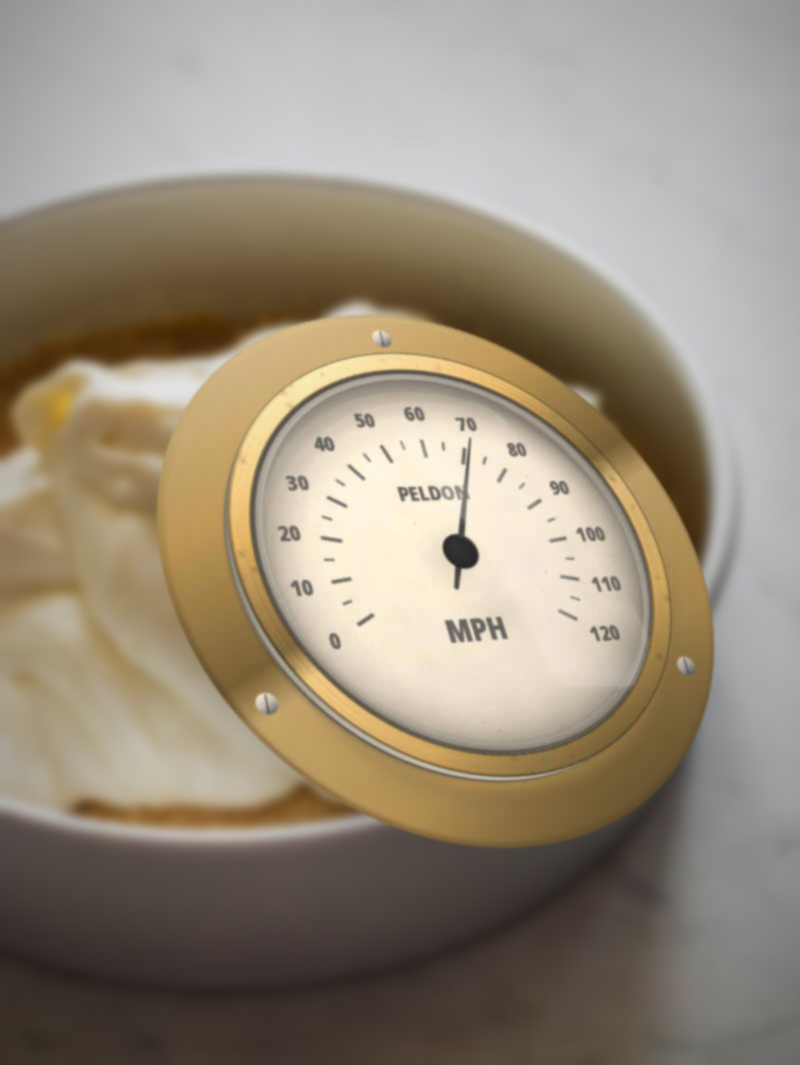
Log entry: 70 mph
